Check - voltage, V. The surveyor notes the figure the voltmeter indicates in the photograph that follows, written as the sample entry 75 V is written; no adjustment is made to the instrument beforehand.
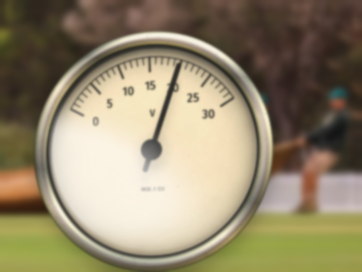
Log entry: 20 V
